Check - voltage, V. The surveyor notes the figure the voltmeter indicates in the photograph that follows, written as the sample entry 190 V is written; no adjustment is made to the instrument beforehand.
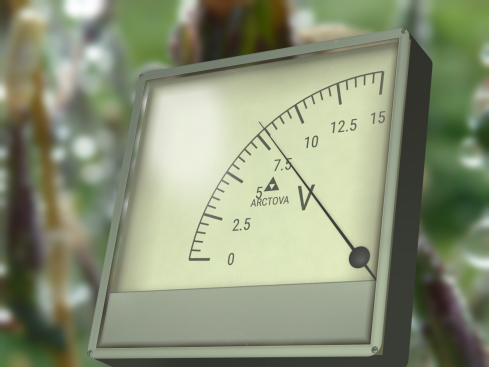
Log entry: 8 V
